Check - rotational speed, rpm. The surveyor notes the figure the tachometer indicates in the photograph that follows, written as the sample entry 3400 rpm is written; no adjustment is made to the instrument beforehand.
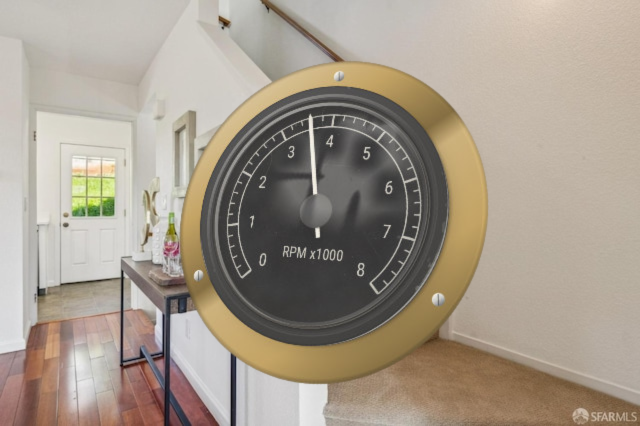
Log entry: 3600 rpm
